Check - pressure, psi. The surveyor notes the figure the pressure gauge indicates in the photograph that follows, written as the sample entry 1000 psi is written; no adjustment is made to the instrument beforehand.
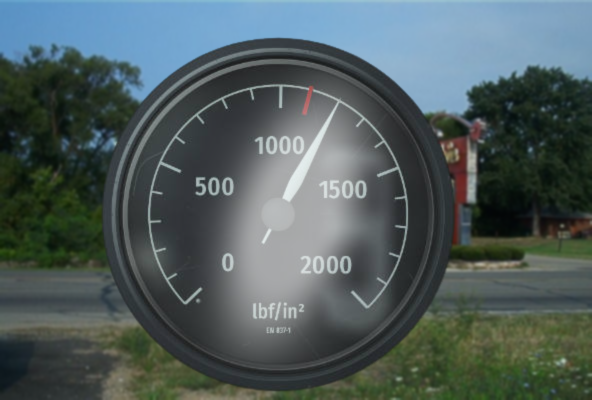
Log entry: 1200 psi
